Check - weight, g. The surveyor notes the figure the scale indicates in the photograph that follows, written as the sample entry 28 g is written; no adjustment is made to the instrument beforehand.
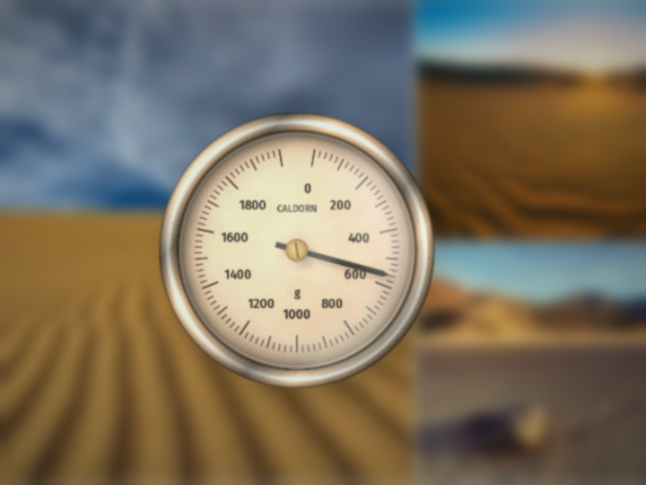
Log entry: 560 g
